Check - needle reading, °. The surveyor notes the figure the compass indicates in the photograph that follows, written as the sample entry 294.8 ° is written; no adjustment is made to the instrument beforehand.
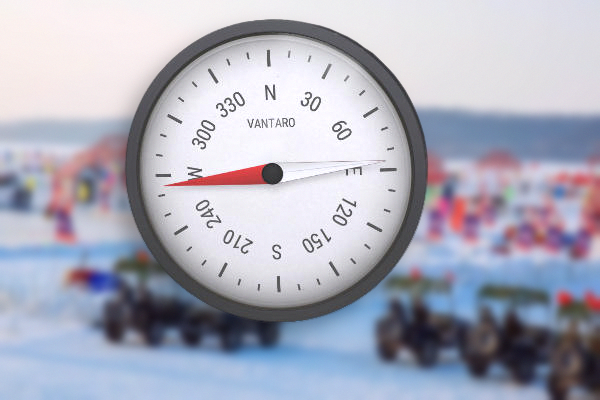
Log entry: 265 °
